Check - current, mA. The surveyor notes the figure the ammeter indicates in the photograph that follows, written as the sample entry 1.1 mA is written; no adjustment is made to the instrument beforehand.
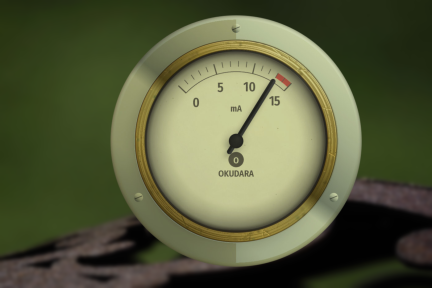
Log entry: 13 mA
